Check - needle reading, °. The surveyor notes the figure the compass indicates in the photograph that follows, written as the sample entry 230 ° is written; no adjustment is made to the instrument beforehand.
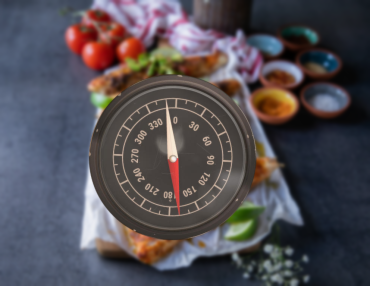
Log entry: 170 °
